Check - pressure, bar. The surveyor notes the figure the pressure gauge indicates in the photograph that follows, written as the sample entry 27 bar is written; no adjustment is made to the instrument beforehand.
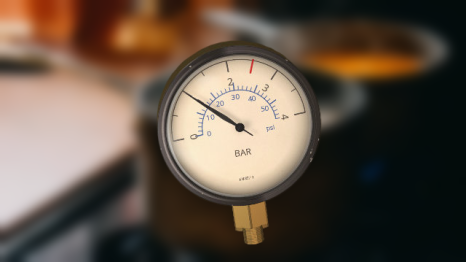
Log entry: 1 bar
